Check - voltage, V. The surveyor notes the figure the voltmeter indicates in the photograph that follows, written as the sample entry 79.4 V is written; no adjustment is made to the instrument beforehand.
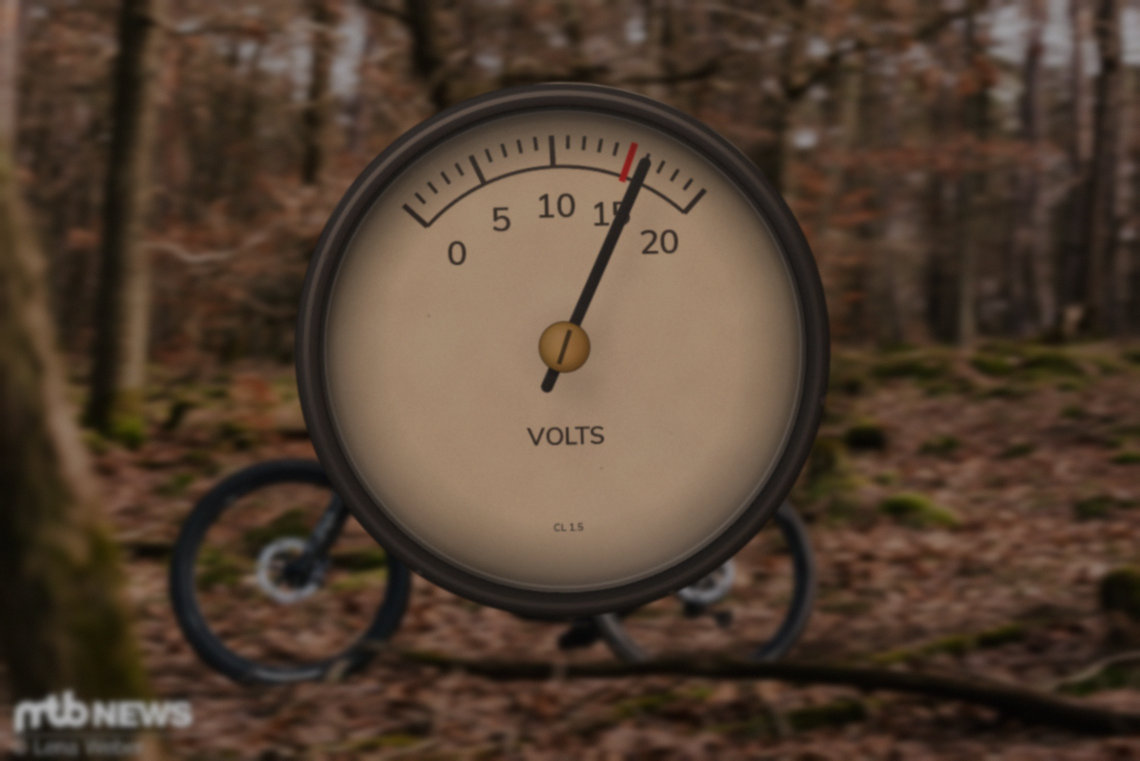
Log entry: 16 V
